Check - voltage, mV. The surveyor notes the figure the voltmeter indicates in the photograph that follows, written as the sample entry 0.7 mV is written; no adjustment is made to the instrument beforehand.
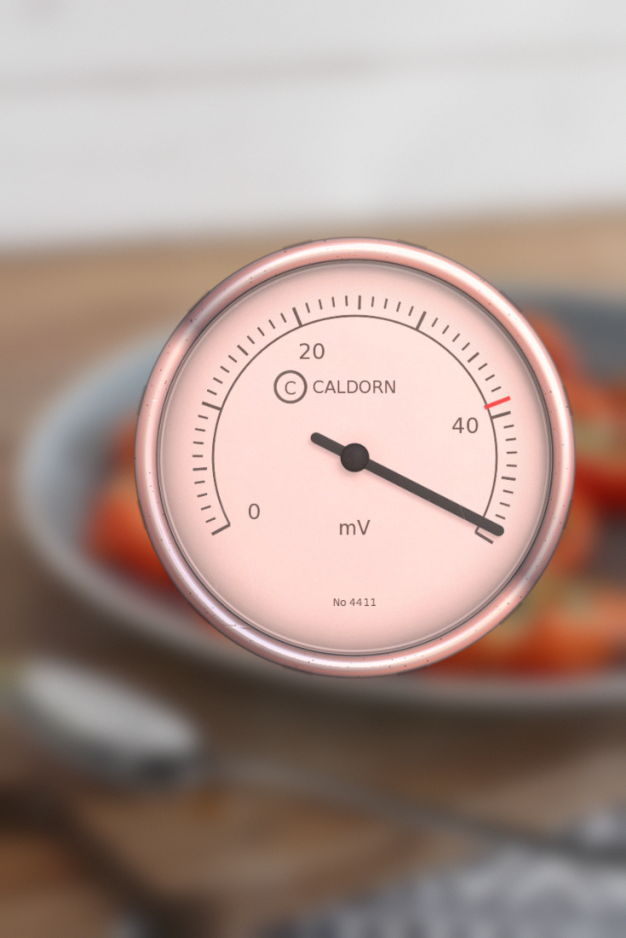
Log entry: 49 mV
